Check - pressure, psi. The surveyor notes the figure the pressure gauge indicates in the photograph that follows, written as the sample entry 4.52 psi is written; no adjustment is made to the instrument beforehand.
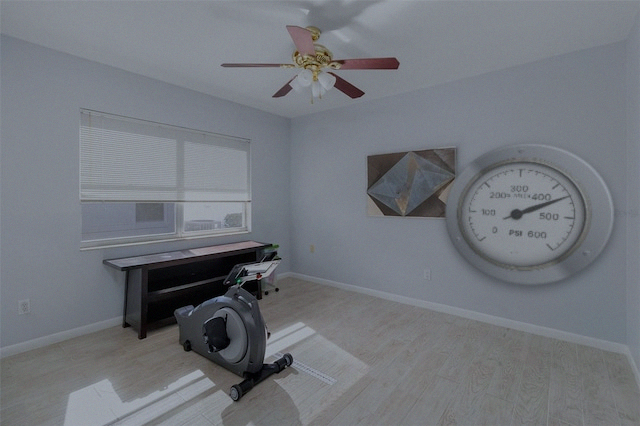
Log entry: 440 psi
